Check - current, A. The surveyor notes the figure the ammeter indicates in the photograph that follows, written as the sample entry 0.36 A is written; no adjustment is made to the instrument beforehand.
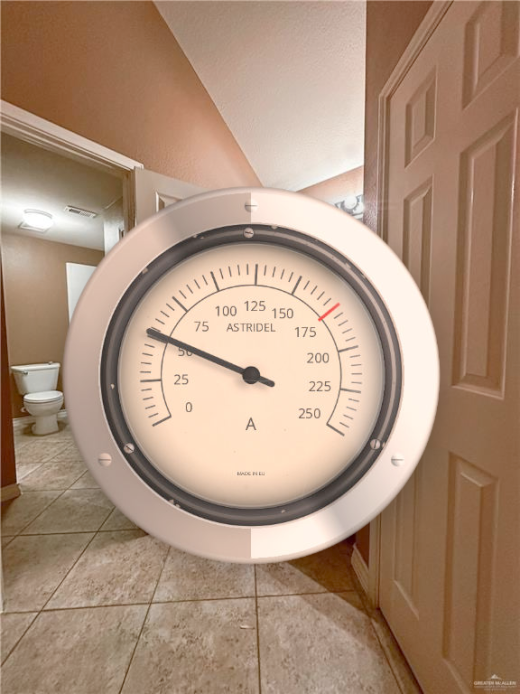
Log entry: 52.5 A
